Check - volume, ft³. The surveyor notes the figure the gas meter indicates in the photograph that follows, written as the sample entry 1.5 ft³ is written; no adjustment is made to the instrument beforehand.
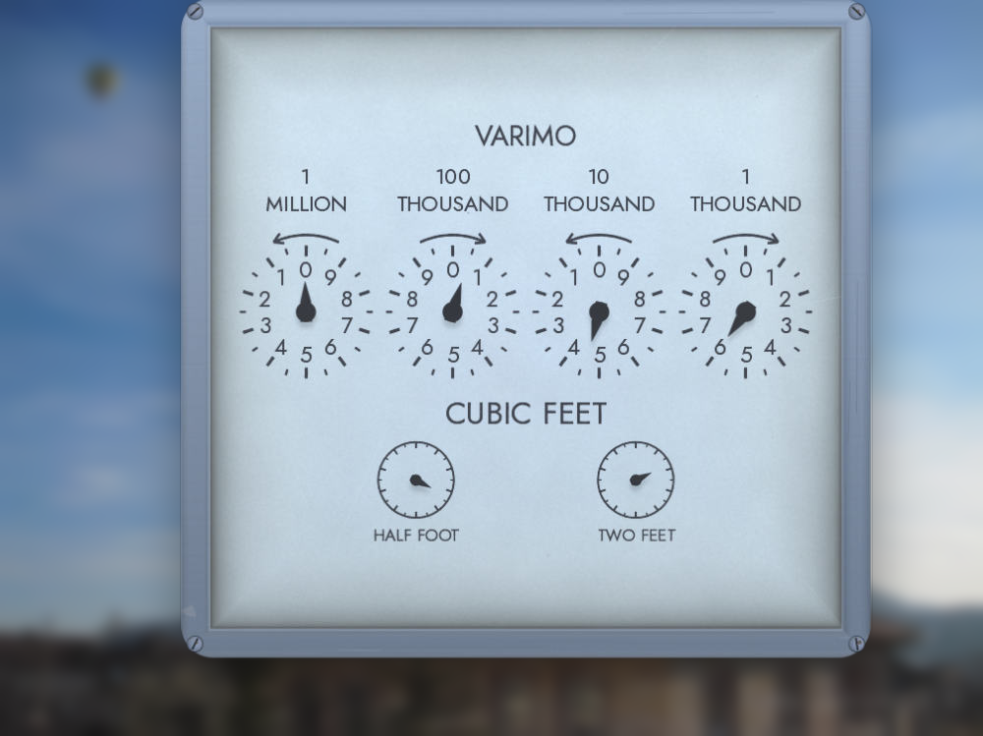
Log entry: 4600 ft³
